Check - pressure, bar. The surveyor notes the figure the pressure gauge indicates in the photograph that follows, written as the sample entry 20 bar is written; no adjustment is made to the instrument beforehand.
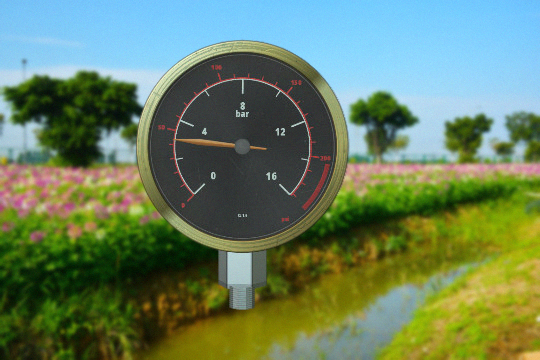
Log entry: 3 bar
